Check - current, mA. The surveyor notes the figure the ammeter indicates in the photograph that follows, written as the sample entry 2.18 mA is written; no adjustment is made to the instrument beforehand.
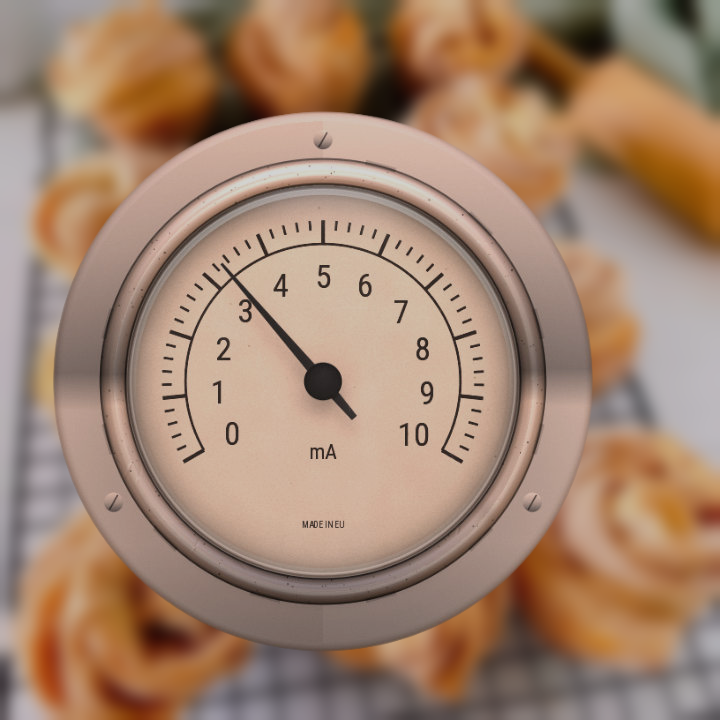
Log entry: 3.3 mA
